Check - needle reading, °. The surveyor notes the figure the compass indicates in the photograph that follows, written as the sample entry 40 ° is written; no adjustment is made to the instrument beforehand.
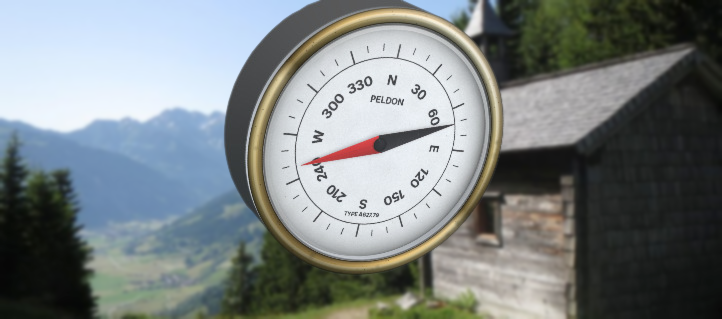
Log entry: 250 °
